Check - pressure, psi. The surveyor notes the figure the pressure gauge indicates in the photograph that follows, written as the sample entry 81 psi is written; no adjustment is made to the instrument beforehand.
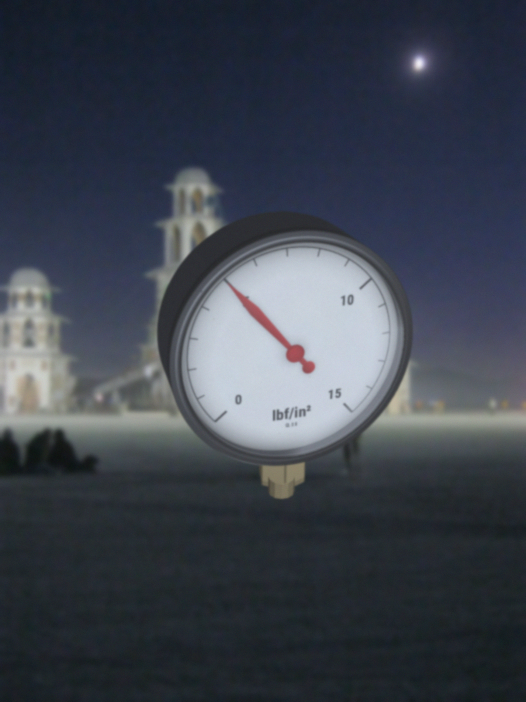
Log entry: 5 psi
